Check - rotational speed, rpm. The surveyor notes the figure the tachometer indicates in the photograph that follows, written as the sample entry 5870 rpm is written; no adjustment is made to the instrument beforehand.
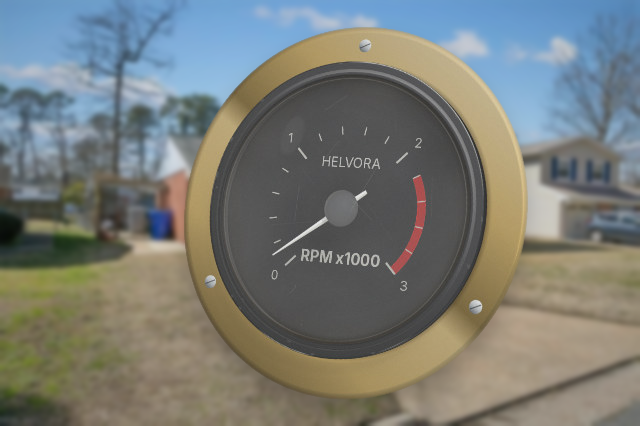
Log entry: 100 rpm
